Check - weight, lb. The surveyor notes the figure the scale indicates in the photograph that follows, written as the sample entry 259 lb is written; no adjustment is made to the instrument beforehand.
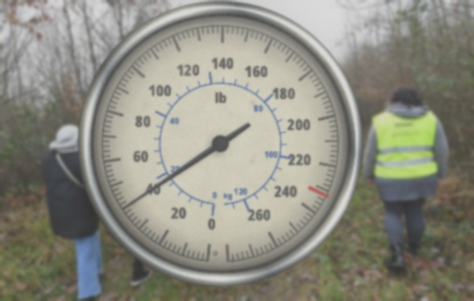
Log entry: 40 lb
